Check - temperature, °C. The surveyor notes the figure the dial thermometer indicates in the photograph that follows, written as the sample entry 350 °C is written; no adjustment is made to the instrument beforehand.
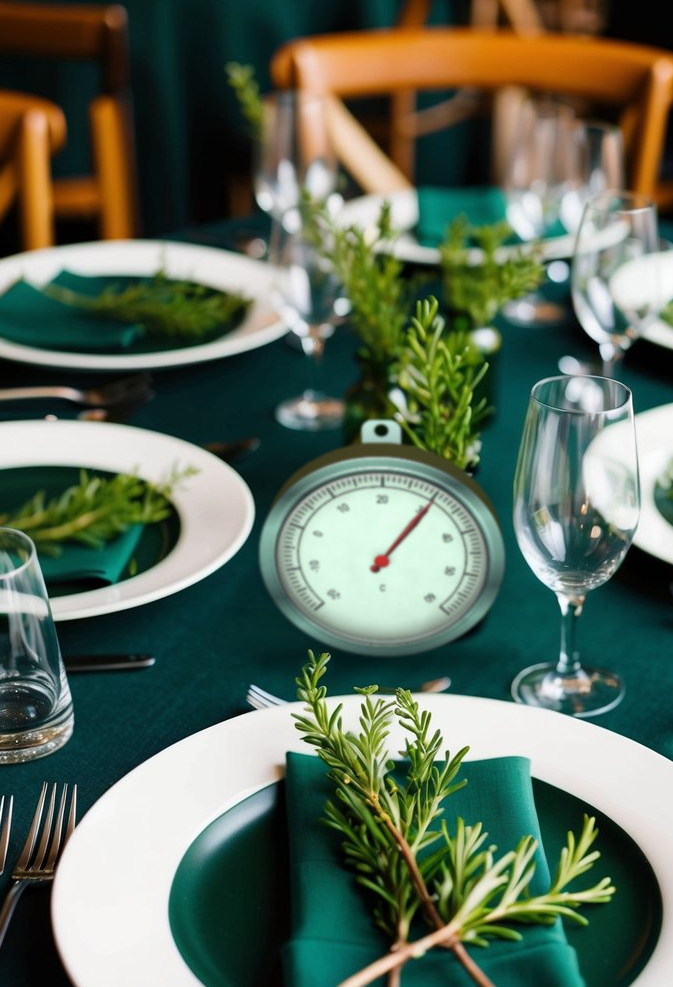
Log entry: 30 °C
